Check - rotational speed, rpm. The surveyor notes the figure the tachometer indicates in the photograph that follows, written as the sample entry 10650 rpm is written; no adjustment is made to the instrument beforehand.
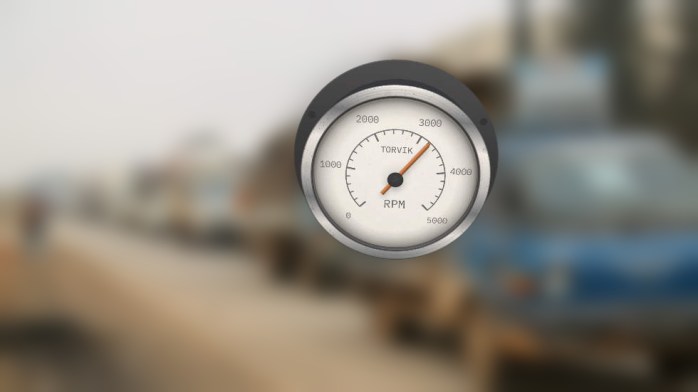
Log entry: 3200 rpm
